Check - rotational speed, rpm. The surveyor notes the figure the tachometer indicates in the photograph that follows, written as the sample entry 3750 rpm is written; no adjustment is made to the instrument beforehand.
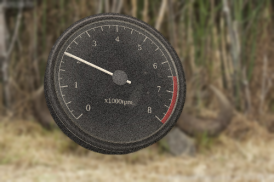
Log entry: 2000 rpm
